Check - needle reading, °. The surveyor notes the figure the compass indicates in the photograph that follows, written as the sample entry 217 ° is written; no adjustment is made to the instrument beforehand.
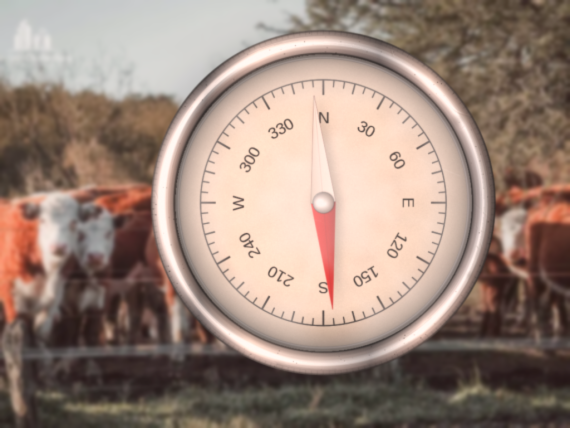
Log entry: 175 °
